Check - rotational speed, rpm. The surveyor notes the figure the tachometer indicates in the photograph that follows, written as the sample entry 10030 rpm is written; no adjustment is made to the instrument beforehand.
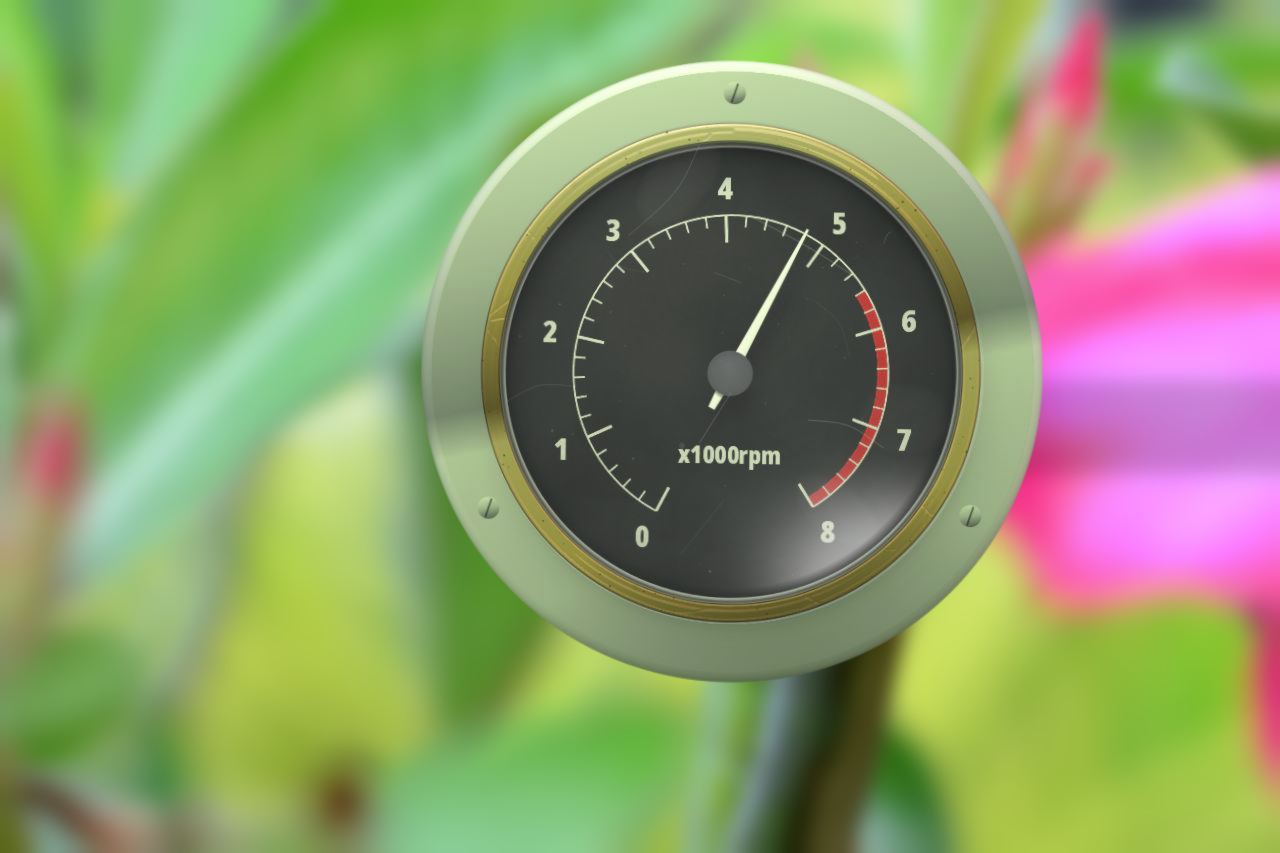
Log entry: 4800 rpm
